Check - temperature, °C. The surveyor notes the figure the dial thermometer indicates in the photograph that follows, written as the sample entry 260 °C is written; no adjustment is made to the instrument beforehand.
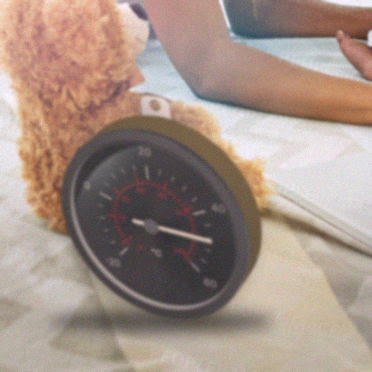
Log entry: 48 °C
